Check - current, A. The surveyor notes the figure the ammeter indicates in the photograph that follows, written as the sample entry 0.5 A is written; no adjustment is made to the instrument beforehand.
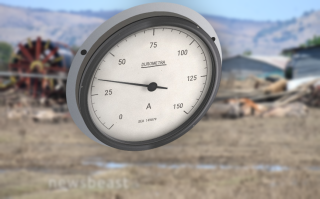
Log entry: 35 A
